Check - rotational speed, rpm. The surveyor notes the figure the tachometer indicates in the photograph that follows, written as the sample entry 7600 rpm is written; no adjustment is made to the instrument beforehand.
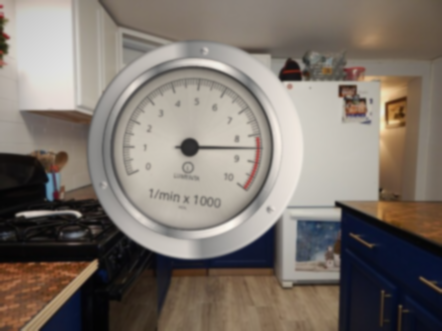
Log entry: 8500 rpm
